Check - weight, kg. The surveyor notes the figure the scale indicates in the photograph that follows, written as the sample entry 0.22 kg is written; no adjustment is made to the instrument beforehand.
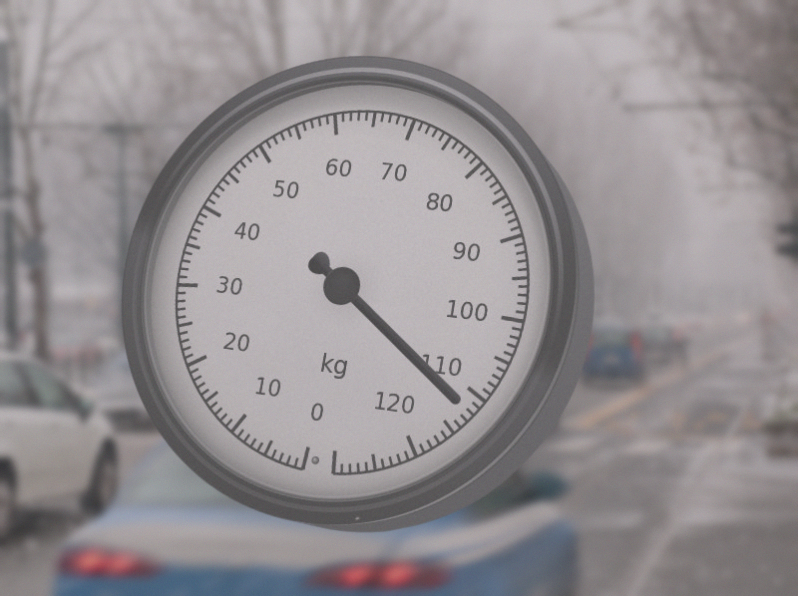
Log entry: 112 kg
